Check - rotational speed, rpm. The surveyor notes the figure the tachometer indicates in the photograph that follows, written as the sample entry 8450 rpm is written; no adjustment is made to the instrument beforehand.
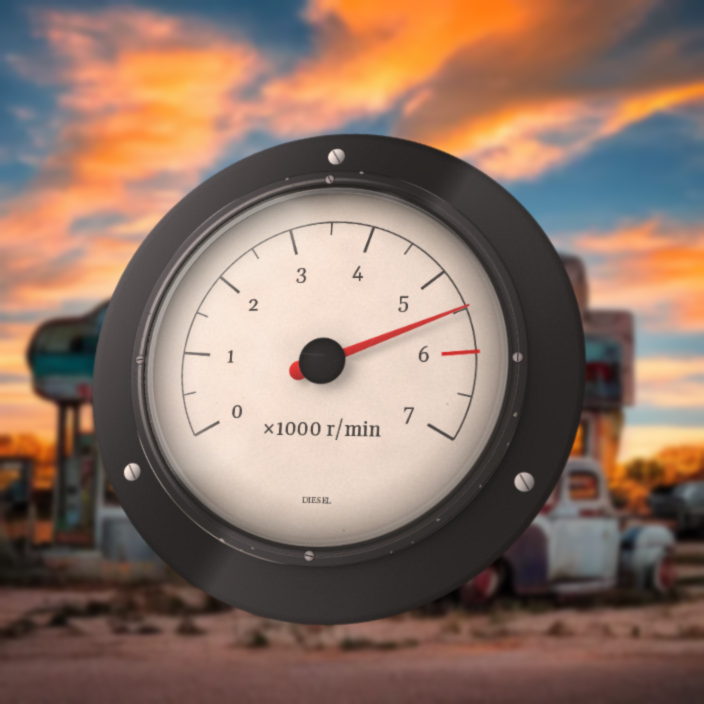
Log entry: 5500 rpm
